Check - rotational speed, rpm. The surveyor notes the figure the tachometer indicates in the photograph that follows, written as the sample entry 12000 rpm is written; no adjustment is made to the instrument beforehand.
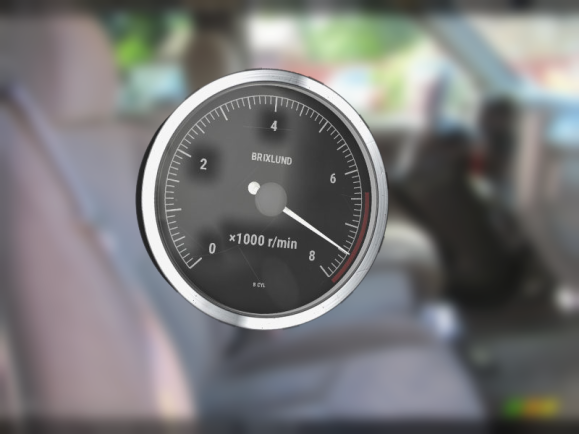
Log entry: 7500 rpm
